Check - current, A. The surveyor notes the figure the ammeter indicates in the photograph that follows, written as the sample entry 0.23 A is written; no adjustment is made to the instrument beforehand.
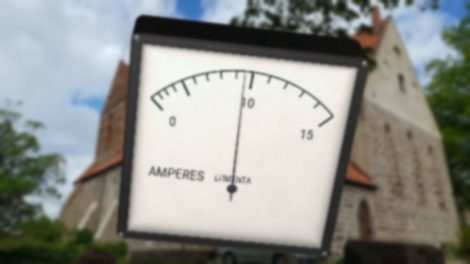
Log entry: 9.5 A
